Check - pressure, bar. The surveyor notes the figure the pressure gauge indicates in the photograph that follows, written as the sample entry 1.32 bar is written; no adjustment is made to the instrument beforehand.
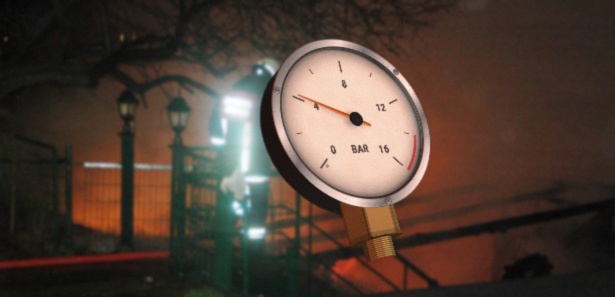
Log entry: 4 bar
